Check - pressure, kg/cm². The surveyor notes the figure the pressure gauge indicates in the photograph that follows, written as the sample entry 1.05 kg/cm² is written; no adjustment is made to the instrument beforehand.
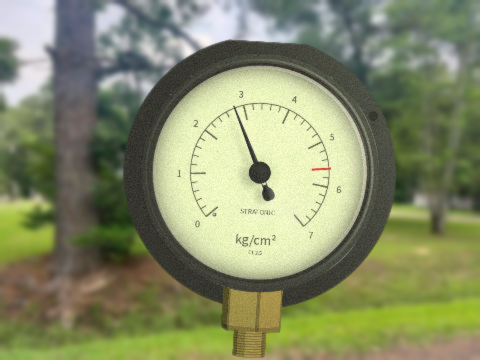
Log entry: 2.8 kg/cm²
